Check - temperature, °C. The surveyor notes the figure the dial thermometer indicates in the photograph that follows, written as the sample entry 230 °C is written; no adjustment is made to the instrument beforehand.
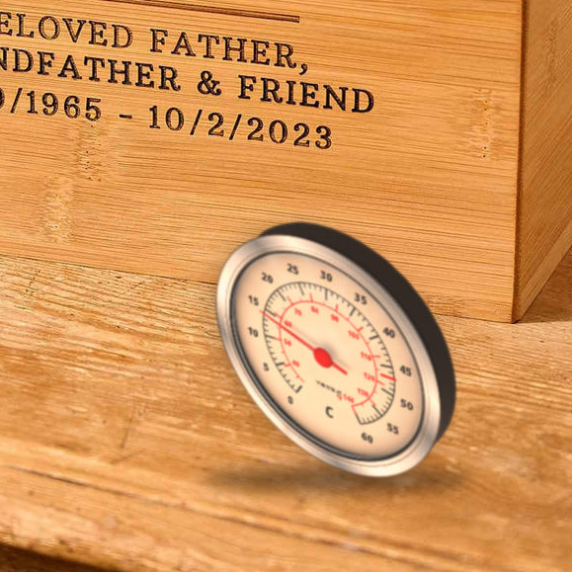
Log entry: 15 °C
